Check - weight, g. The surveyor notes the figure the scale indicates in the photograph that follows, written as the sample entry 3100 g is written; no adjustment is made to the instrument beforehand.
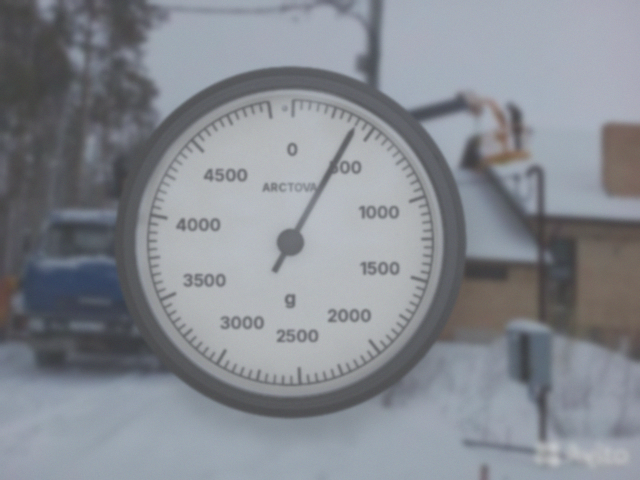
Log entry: 400 g
